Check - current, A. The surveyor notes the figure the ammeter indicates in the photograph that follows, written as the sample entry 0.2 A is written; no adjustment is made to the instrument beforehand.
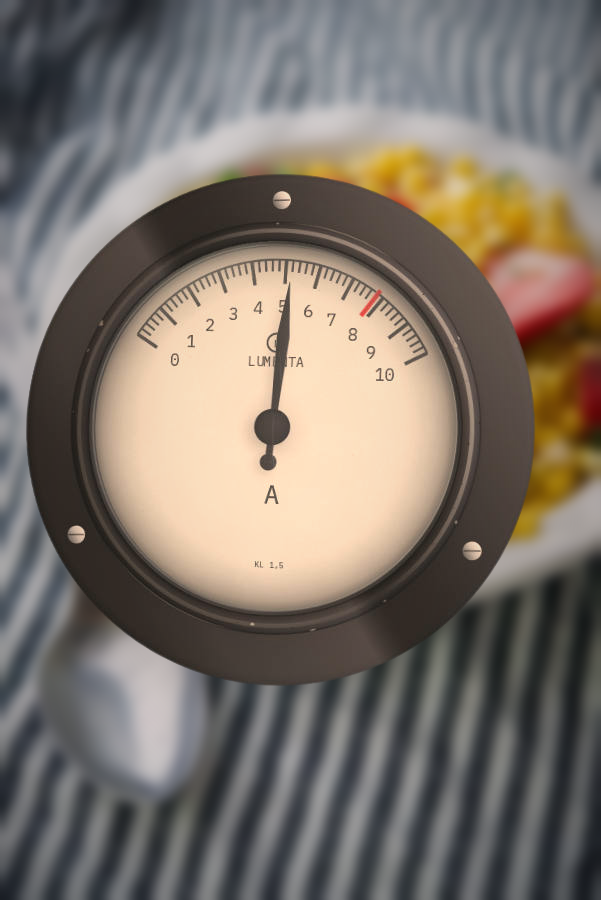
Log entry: 5.2 A
